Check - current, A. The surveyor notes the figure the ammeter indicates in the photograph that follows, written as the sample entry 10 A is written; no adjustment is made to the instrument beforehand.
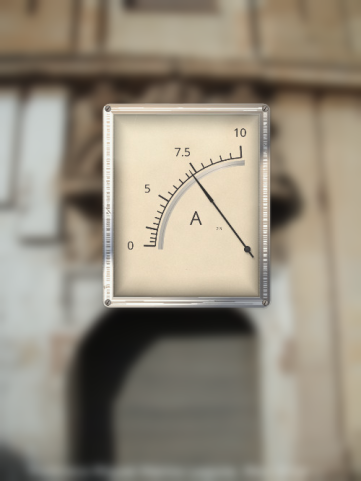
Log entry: 7.25 A
